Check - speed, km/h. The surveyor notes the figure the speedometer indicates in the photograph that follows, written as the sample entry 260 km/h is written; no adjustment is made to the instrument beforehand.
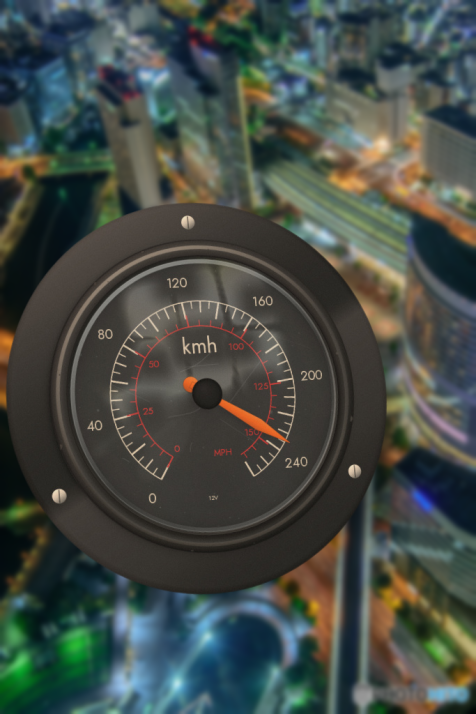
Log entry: 235 km/h
